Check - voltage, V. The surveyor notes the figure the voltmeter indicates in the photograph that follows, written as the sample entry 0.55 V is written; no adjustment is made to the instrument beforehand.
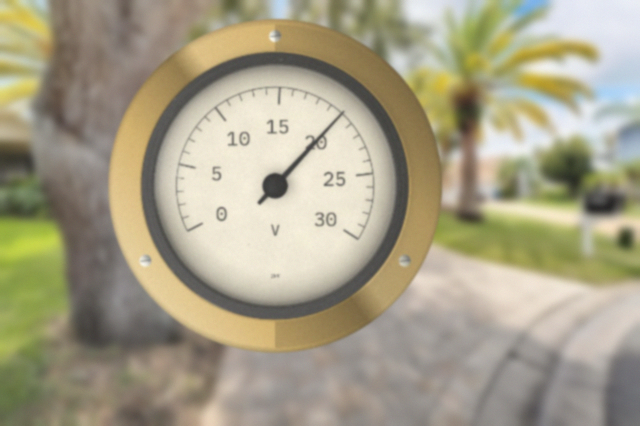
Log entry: 20 V
